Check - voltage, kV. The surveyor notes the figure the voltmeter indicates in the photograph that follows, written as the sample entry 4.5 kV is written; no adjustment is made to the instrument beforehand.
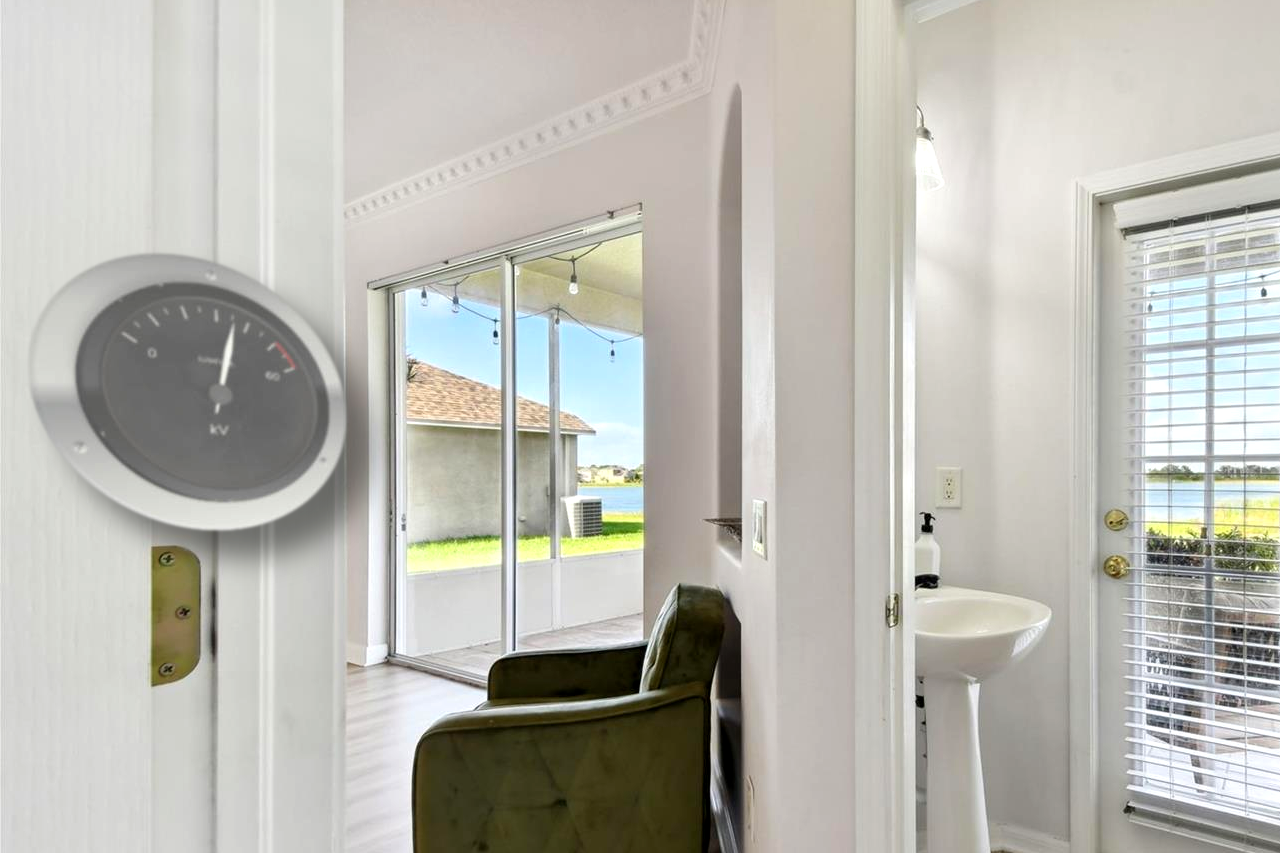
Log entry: 35 kV
